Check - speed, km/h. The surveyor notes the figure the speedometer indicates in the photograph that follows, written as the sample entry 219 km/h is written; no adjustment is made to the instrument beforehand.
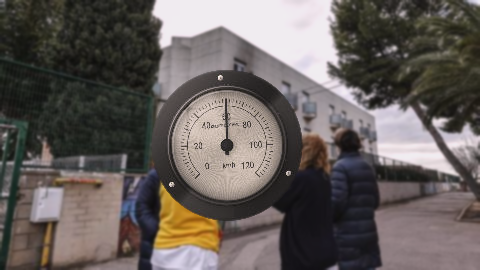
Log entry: 60 km/h
